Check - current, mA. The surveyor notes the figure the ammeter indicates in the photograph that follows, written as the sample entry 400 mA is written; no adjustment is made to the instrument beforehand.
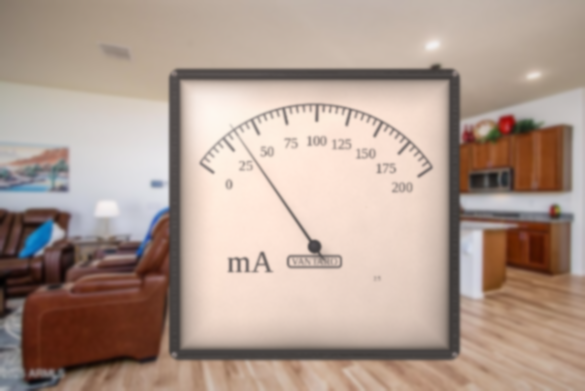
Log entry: 35 mA
